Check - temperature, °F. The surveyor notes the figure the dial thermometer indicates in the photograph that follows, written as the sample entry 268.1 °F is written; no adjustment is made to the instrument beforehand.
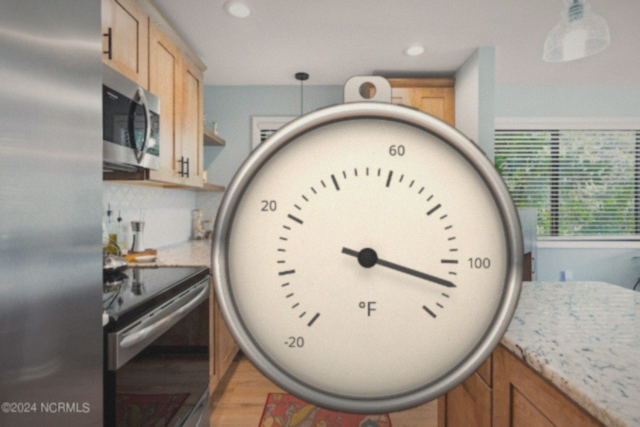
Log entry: 108 °F
